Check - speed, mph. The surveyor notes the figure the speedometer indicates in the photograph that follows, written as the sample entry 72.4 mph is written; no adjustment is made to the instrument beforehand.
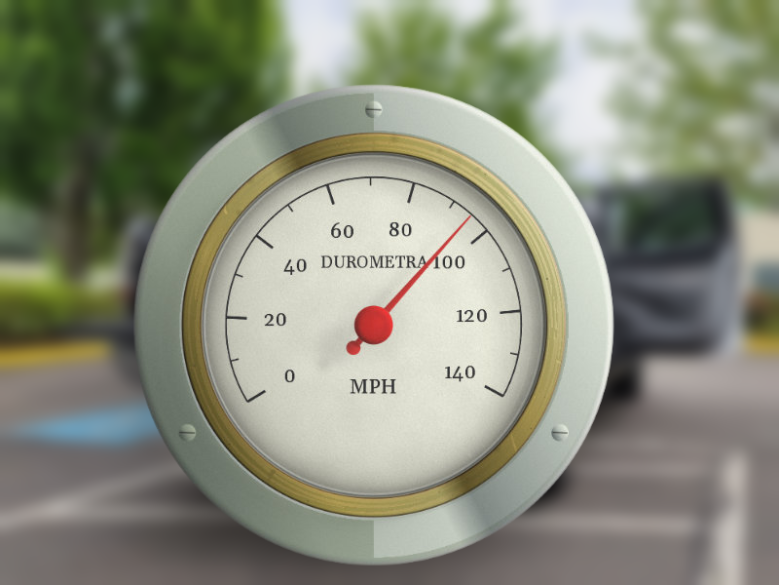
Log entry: 95 mph
